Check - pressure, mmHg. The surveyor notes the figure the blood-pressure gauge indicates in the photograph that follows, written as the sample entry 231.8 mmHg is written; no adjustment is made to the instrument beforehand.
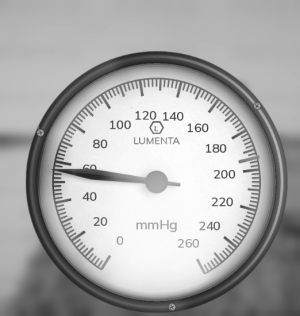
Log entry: 56 mmHg
